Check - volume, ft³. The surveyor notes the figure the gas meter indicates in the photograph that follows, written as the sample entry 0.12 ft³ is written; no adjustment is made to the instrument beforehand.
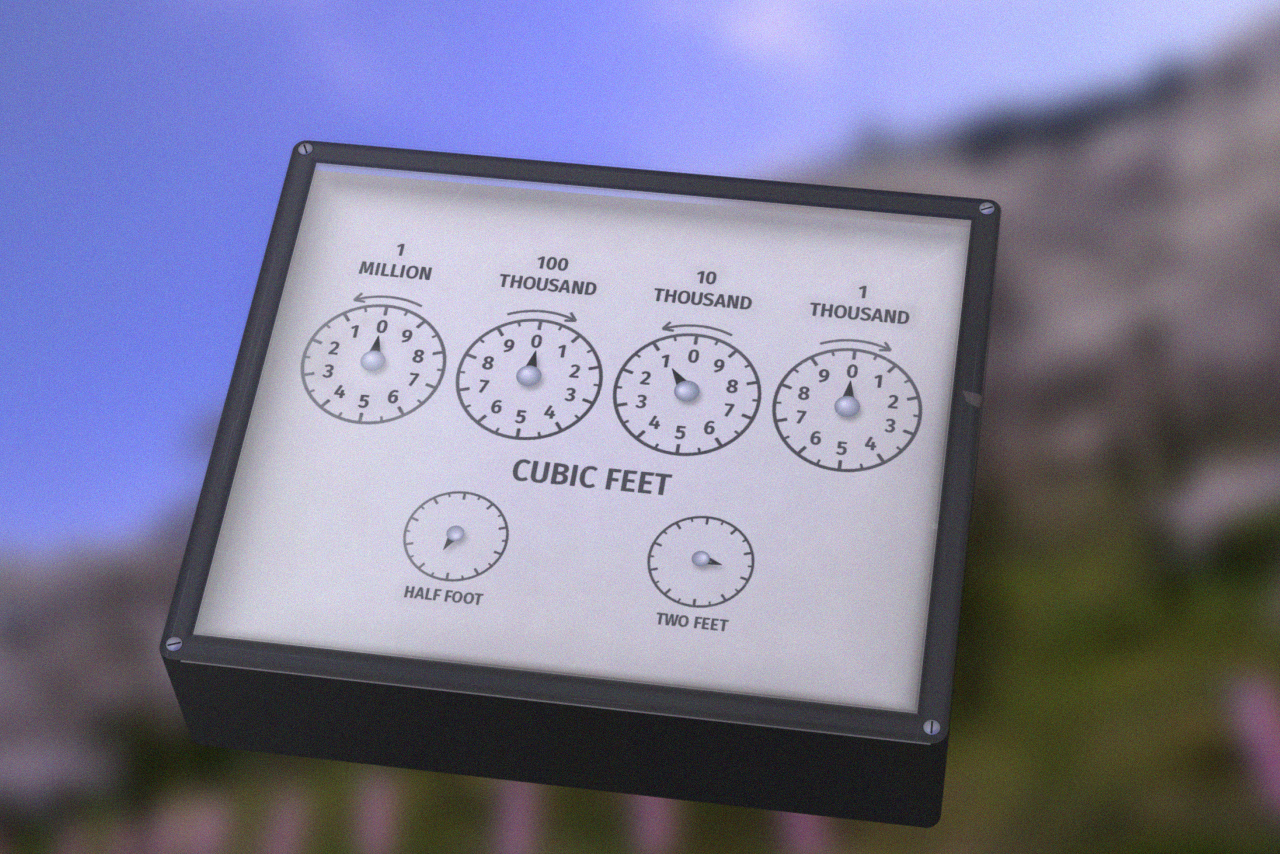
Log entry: 1000 ft³
